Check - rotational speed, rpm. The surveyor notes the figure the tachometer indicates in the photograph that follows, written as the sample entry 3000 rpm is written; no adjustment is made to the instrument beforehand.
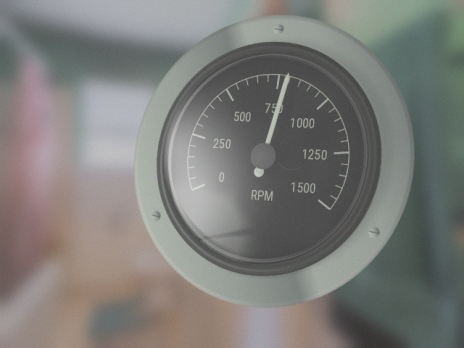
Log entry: 800 rpm
